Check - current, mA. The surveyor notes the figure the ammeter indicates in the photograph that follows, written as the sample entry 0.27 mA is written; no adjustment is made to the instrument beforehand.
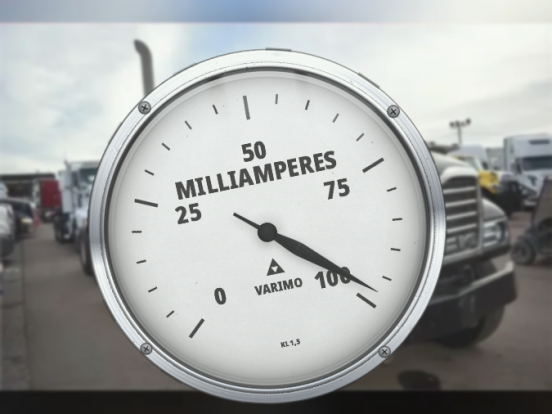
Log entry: 97.5 mA
